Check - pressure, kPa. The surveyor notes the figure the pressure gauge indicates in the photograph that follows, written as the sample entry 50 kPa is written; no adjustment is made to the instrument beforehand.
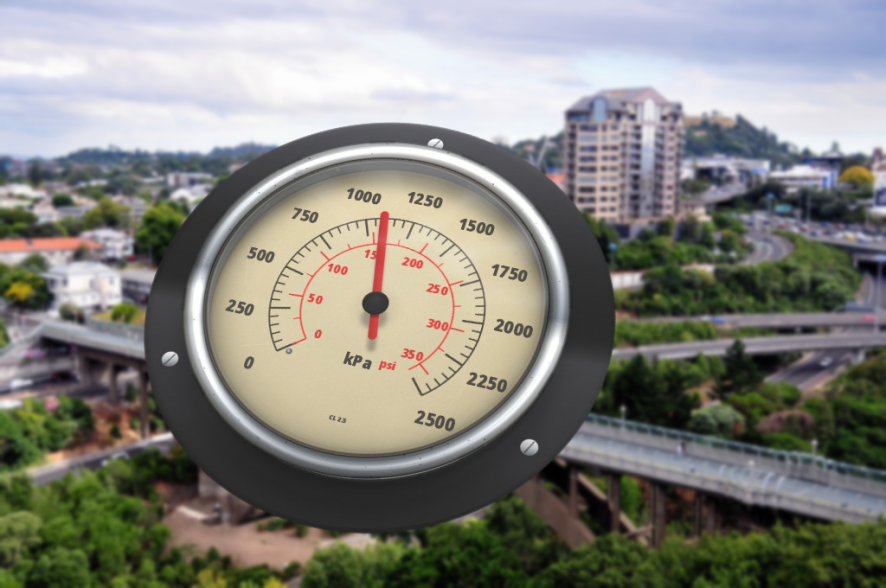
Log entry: 1100 kPa
